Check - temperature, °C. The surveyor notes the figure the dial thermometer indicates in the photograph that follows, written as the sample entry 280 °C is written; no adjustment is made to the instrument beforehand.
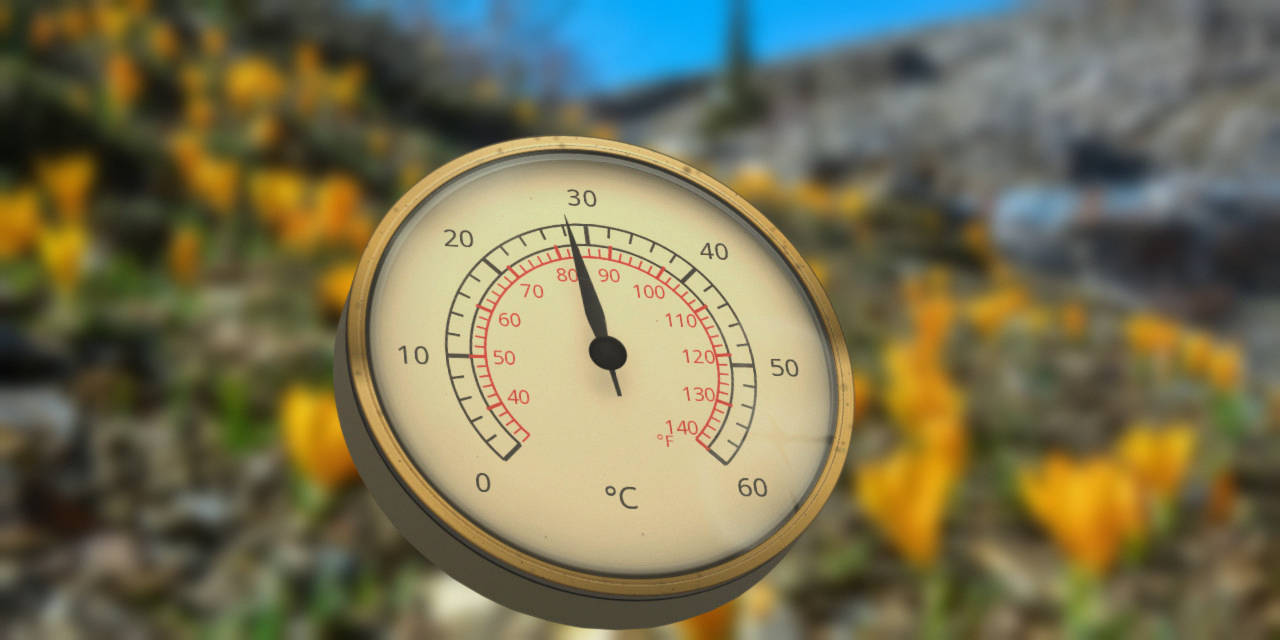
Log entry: 28 °C
